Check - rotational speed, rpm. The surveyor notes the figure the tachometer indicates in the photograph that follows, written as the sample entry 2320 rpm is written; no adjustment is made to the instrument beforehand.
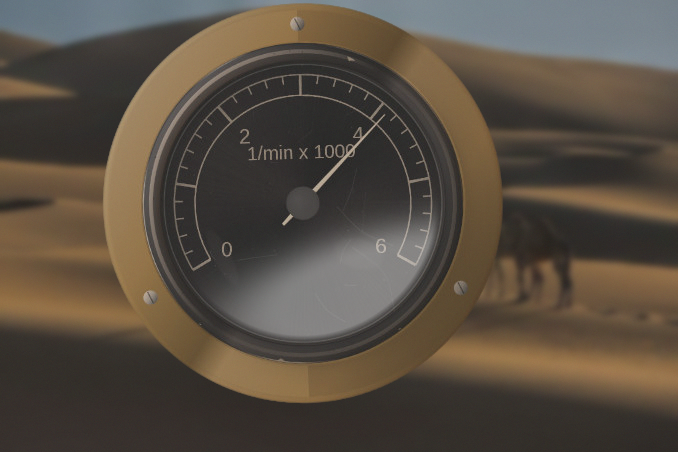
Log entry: 4100 rpm
